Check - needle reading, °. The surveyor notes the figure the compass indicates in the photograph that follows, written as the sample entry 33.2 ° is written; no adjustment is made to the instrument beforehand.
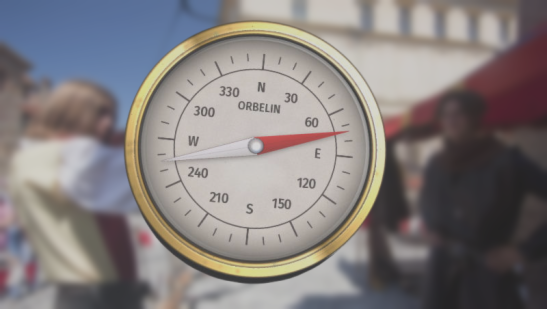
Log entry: 75 °
